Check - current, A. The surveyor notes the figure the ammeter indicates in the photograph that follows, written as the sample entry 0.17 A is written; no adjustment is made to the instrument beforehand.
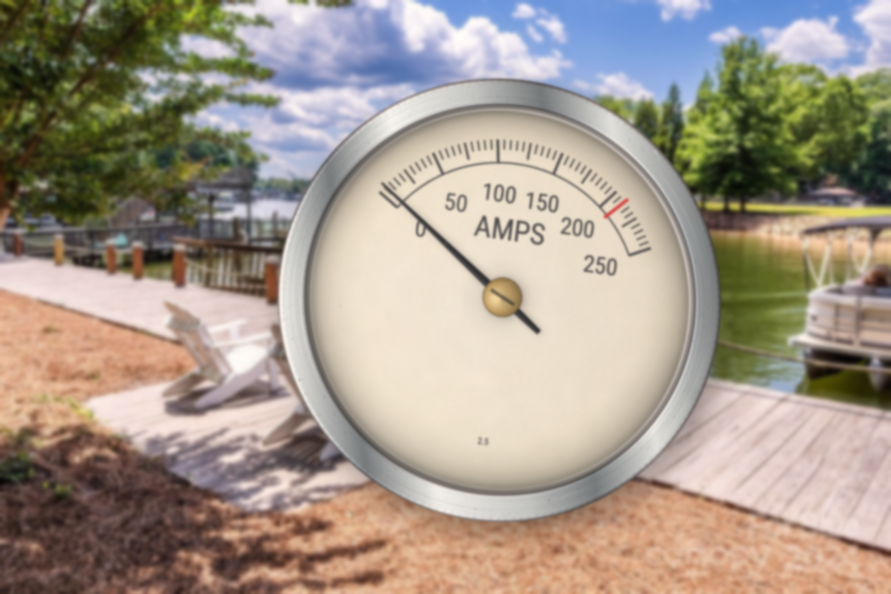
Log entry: 5 A
